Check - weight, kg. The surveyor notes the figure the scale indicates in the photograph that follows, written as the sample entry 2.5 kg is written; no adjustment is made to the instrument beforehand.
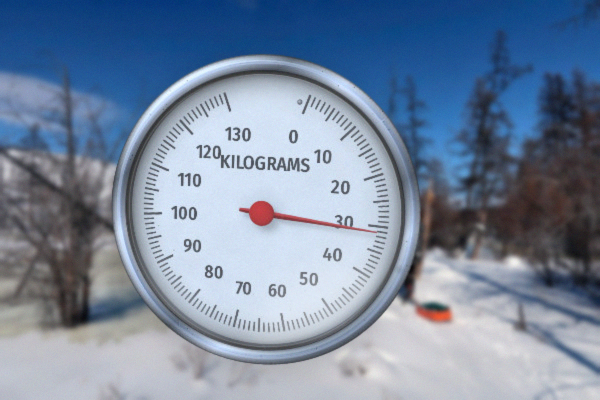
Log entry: 31 kg
